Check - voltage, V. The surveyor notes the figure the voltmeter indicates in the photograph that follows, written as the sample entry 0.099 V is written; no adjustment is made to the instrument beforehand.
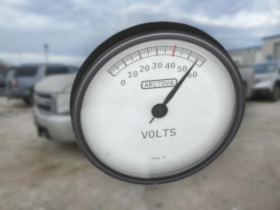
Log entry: 55 V
